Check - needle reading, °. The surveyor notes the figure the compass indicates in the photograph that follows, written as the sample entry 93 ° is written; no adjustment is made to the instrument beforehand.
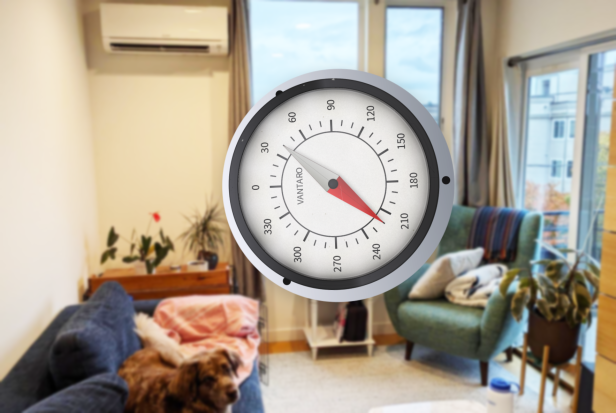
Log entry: 220 °
